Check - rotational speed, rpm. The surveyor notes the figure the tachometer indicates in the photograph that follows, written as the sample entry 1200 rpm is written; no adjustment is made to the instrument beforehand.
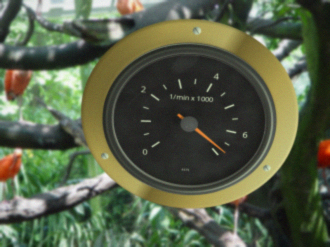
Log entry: 6750 rpm
